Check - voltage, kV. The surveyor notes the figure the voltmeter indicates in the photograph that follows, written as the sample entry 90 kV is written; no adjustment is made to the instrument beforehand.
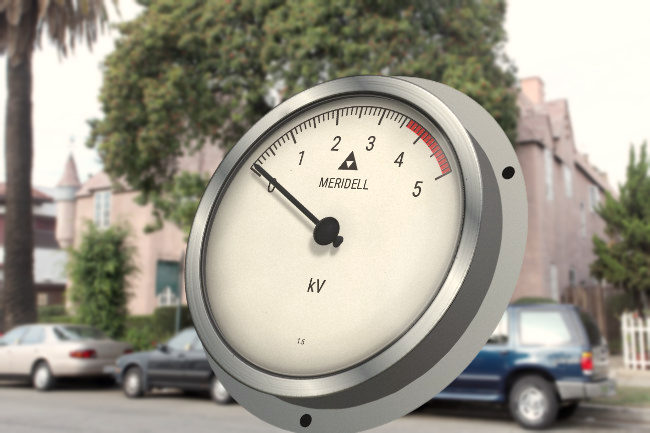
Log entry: 0.1 kV
